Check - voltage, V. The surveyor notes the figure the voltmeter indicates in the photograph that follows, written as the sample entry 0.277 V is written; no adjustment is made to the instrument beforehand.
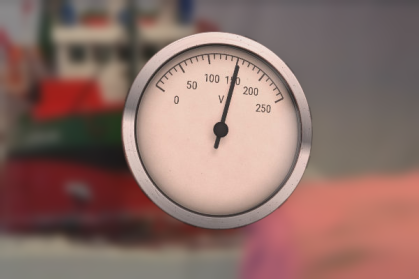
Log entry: 150 V
